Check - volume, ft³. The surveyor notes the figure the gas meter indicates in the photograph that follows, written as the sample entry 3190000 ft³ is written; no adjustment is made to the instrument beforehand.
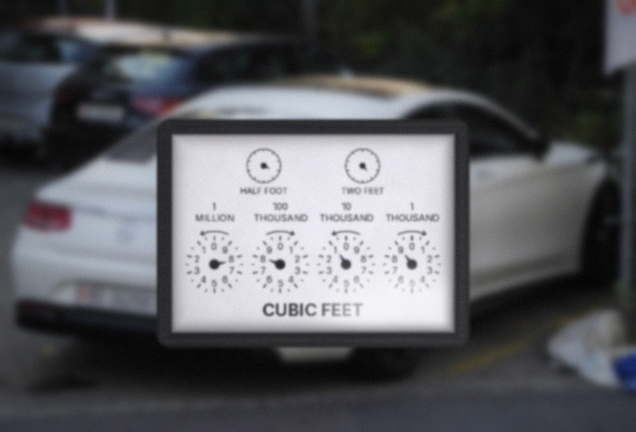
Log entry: 780900 ft³
